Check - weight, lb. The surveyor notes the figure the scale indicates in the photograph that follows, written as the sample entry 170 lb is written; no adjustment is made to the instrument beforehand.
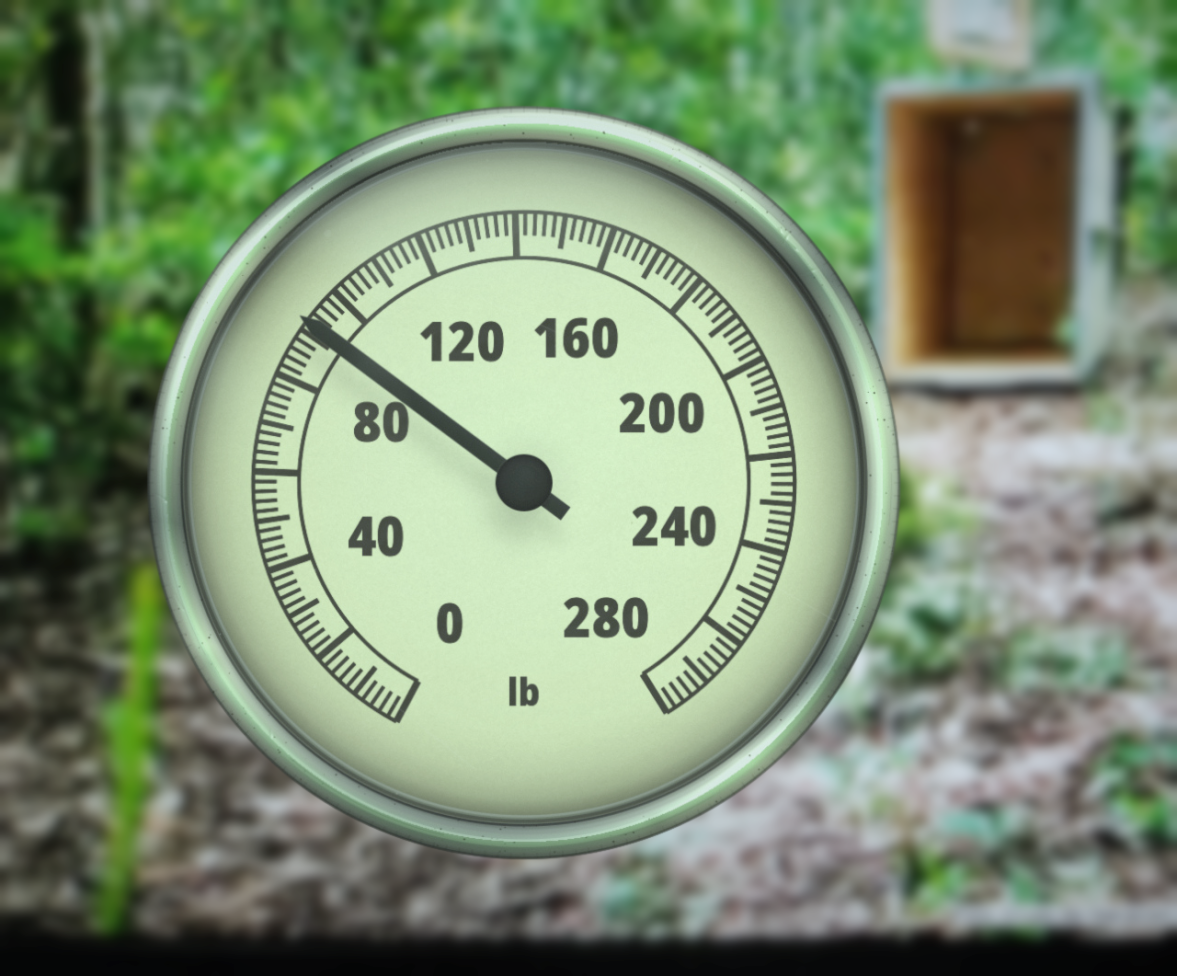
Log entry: 92 lb
